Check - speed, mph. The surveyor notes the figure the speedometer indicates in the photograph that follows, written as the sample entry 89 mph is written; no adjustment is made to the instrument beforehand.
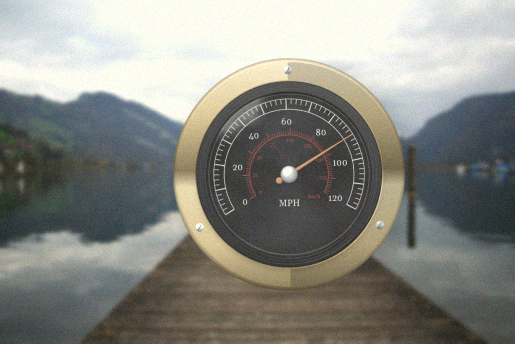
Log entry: 90 mph
